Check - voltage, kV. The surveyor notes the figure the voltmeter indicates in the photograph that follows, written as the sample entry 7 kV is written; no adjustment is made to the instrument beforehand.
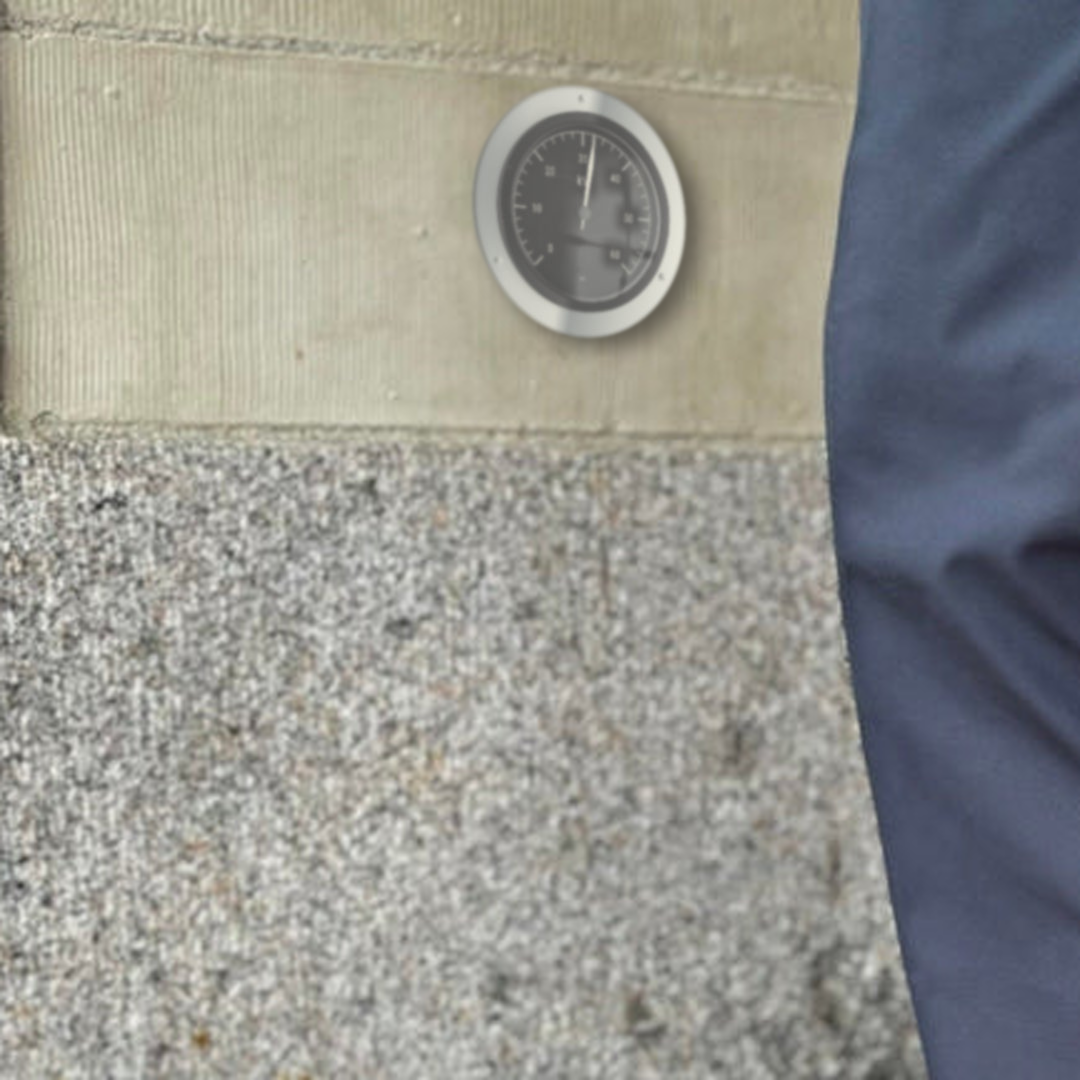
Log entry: 32 kV
